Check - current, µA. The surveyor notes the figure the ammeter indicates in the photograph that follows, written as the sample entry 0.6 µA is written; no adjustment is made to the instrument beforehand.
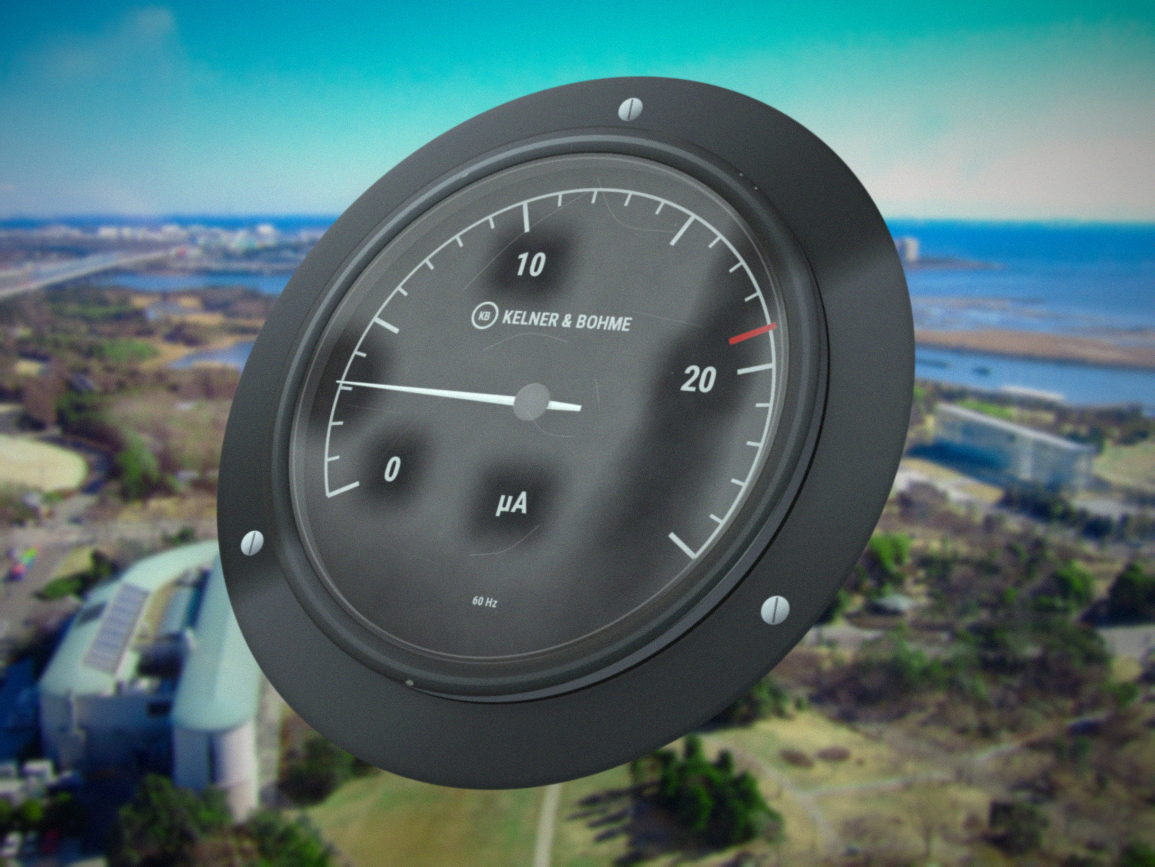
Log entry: 3 µA
